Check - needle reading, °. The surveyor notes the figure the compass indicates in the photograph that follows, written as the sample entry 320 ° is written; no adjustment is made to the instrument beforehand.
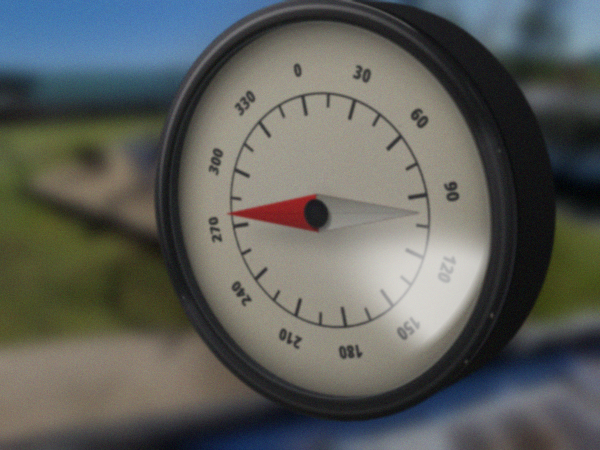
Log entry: 277.5 °
